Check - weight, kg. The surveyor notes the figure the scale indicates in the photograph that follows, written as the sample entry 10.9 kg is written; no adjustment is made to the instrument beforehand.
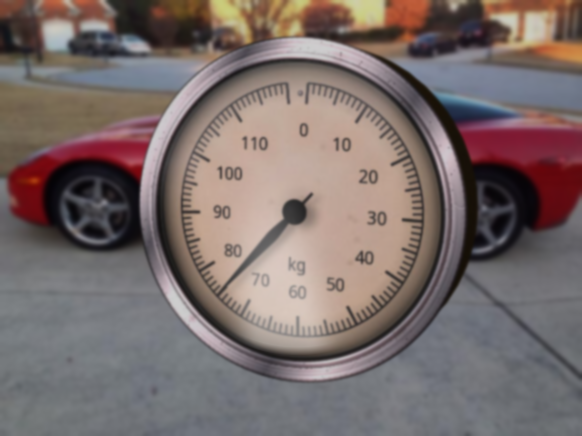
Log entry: 75 kg
